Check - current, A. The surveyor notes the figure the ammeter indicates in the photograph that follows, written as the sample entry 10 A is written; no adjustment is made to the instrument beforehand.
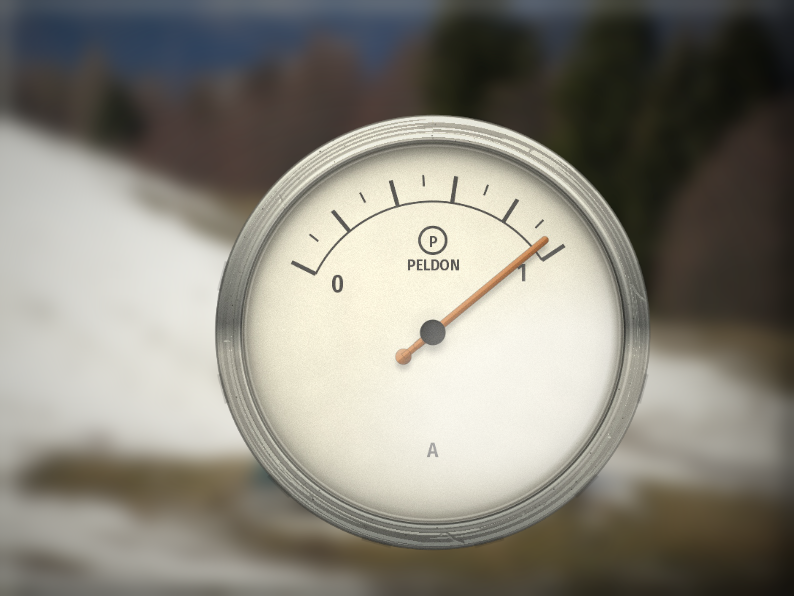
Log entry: 0.95 A
